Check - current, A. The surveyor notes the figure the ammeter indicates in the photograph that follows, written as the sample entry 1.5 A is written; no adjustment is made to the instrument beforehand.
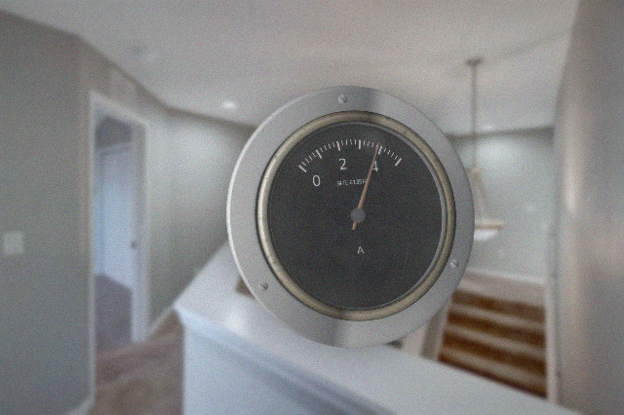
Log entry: 3.8 A
